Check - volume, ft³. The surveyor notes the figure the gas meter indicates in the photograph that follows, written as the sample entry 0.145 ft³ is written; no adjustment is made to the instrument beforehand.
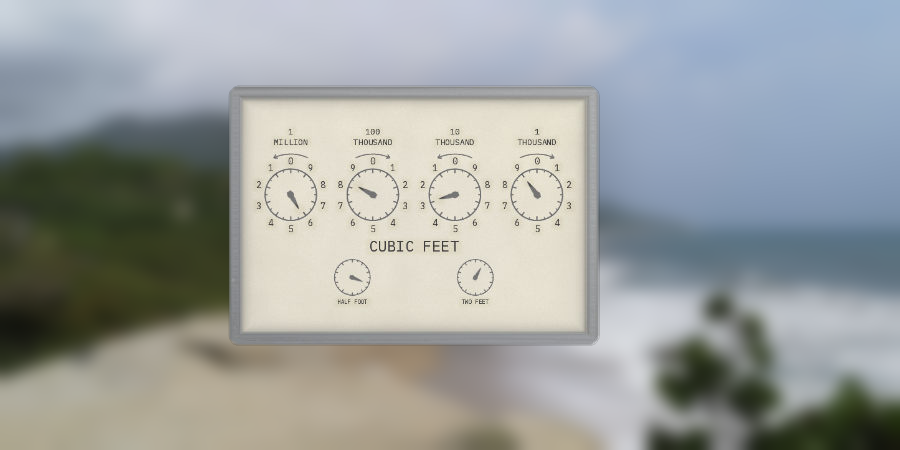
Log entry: 582900 ft³
